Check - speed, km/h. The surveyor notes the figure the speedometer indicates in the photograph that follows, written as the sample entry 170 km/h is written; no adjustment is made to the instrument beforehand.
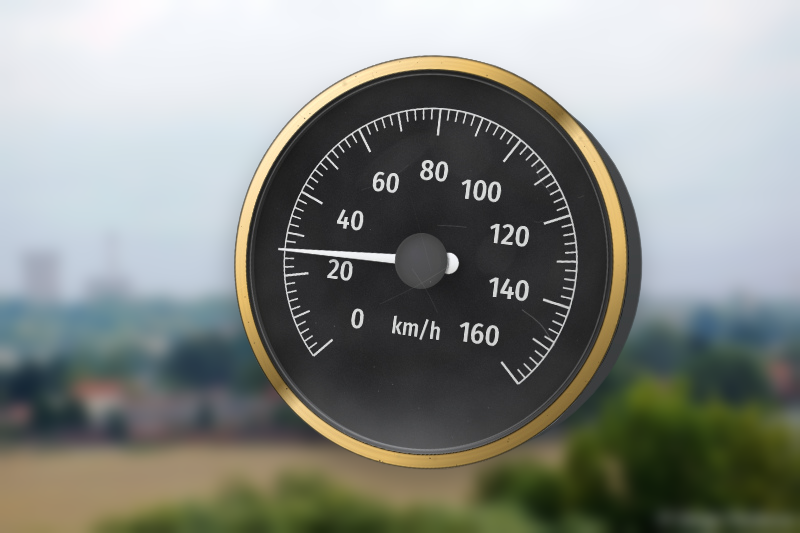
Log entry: 26 km/h
